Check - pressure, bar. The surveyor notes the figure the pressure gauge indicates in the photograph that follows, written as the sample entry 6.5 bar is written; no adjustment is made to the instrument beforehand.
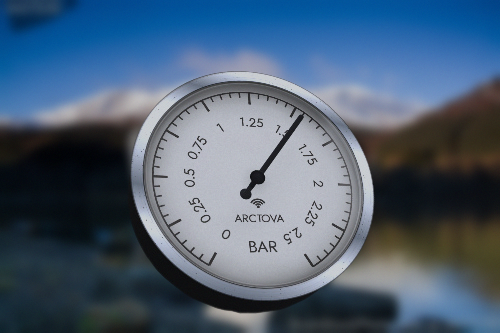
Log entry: 1.55 bar
